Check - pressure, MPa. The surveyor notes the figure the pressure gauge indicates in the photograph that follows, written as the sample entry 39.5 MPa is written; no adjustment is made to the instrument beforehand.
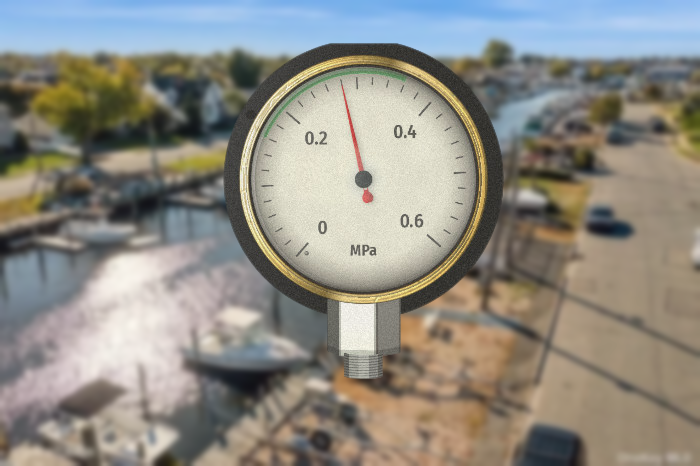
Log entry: 0.28 MPa
